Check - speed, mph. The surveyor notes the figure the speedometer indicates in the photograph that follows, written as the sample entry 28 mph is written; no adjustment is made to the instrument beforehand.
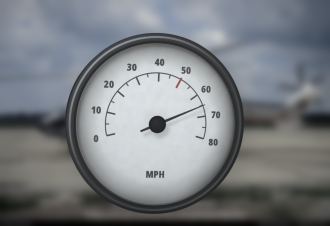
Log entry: 65 mph
